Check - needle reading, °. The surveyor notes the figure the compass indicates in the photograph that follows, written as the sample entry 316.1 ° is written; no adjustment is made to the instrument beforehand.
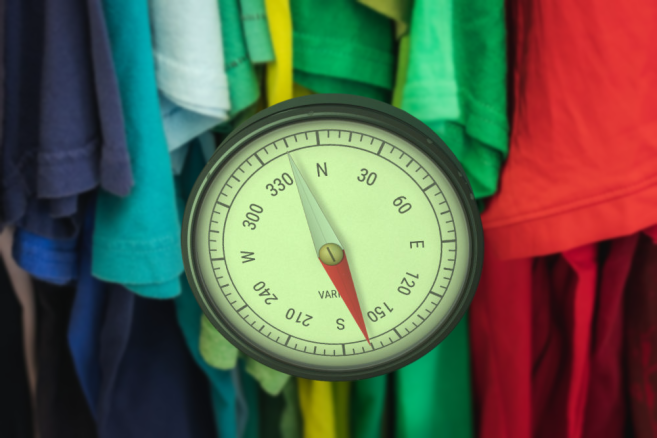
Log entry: 165 °
